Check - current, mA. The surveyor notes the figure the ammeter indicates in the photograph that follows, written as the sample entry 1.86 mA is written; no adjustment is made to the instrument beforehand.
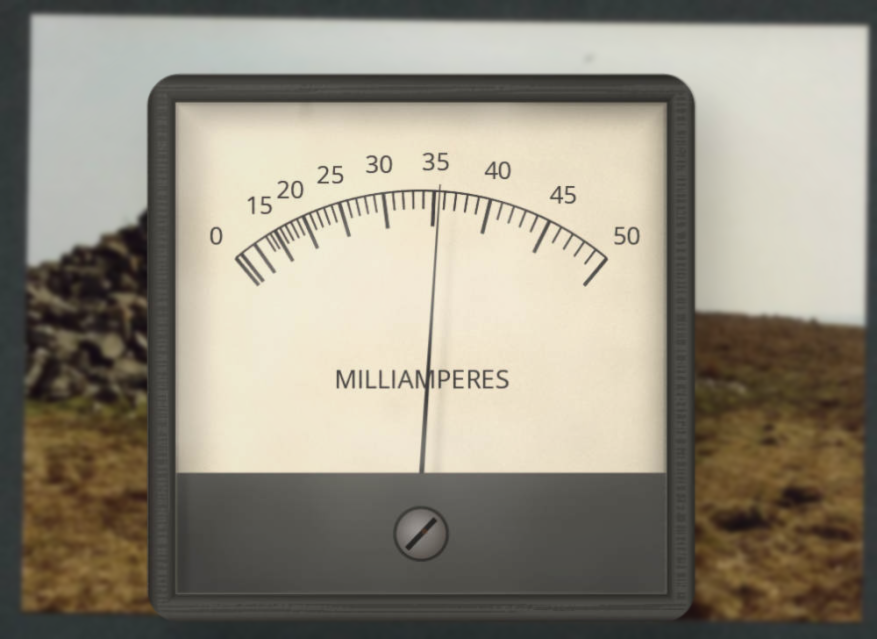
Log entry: 35.5 mA
